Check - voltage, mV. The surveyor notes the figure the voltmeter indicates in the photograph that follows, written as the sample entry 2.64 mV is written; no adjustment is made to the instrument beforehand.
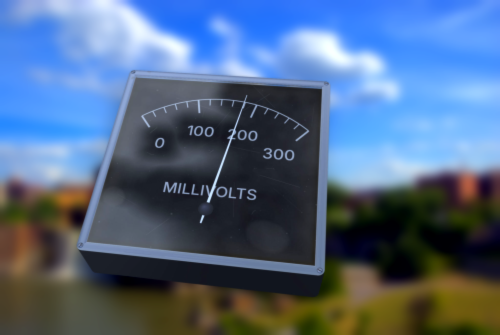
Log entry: 180 mV
